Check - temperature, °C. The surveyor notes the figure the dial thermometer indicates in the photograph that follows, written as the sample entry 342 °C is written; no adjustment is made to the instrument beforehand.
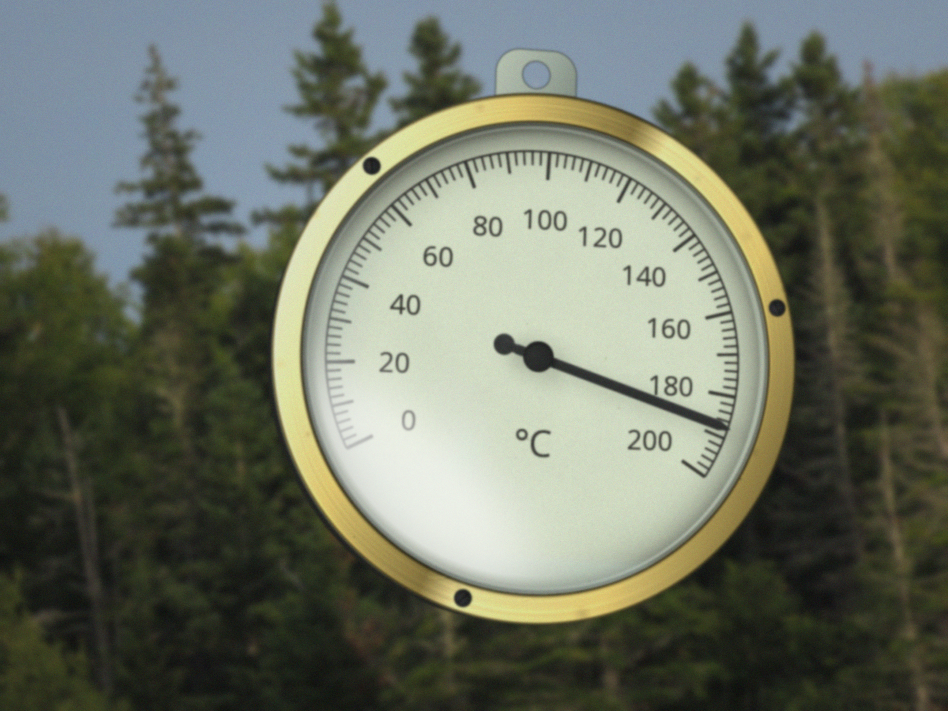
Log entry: 188 °C
